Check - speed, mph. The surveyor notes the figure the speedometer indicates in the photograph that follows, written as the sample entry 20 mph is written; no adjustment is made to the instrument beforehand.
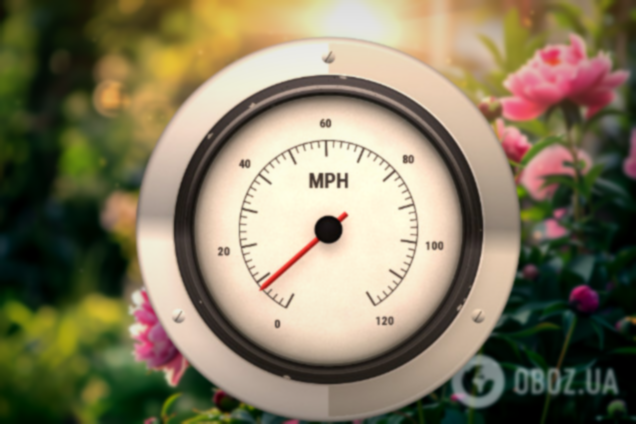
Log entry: 8 mph
